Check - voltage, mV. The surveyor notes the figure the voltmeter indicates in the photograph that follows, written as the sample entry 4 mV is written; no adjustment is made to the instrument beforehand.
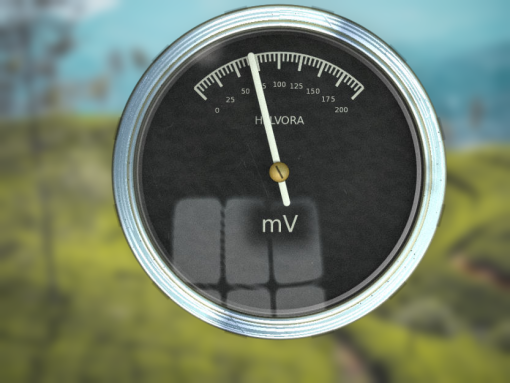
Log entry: 70 mV
